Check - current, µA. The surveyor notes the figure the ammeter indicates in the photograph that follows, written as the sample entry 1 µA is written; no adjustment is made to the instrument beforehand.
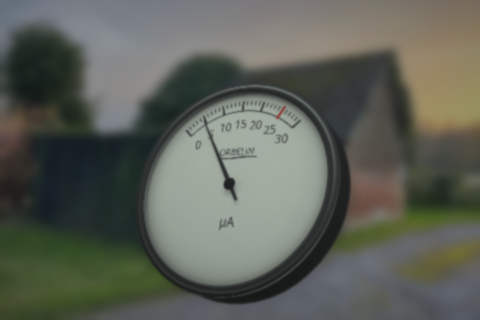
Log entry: 5 µA
